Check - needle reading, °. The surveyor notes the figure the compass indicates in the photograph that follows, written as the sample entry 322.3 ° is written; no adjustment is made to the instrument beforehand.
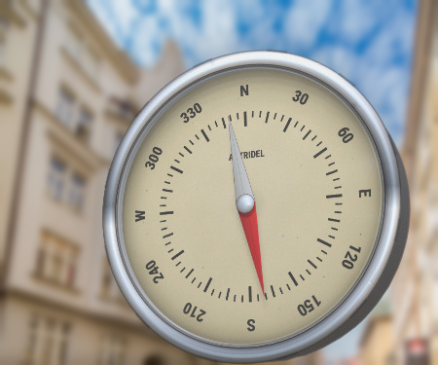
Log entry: 170 °
